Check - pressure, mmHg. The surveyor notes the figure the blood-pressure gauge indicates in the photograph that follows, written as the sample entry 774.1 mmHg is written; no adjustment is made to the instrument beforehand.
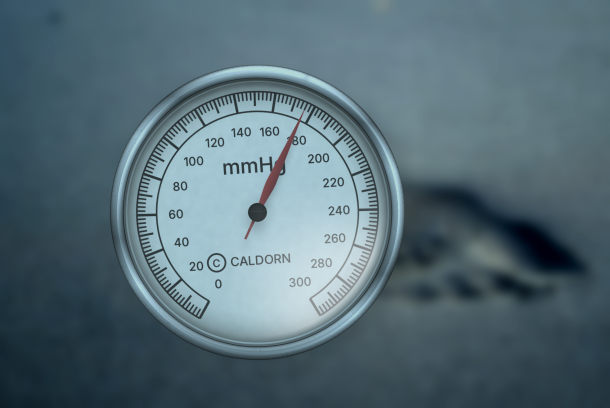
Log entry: 176 mmHg
